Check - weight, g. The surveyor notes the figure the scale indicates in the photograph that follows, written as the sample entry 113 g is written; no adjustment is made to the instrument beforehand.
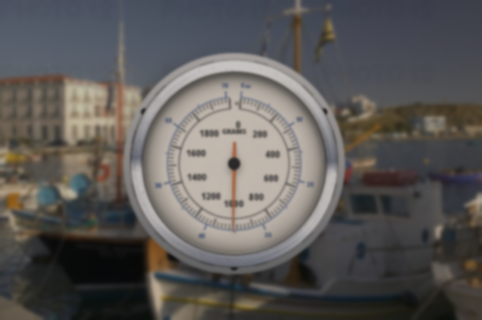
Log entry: 1000 g
